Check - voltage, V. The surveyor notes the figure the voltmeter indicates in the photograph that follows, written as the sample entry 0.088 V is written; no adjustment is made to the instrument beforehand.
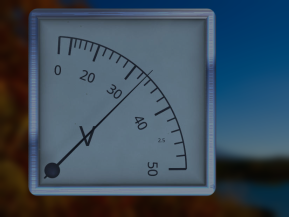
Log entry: 33 V
